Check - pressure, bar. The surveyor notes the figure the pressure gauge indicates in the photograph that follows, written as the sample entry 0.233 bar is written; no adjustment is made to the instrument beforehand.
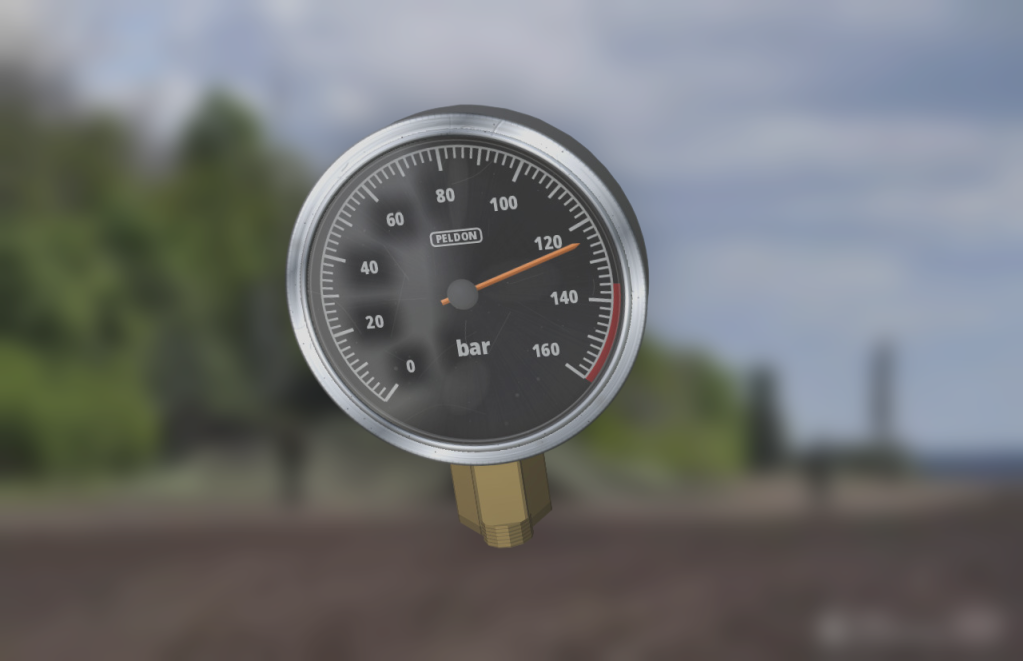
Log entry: 124 bar
